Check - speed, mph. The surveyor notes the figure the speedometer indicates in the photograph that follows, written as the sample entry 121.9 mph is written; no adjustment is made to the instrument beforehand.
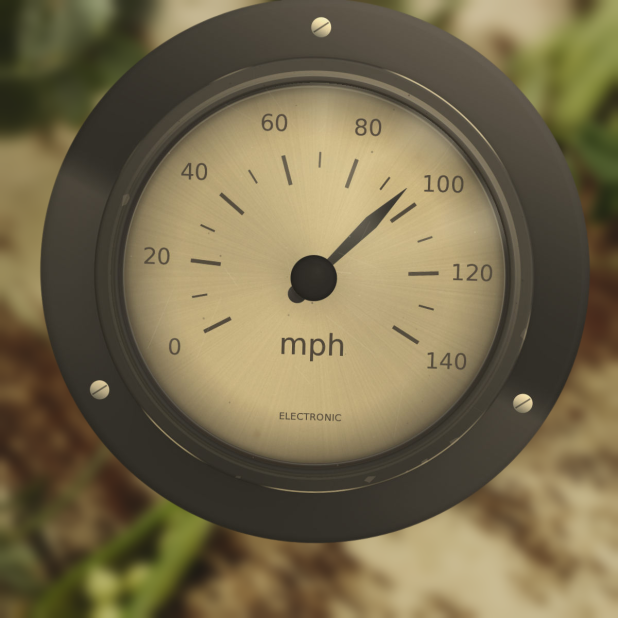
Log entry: 95 mph
